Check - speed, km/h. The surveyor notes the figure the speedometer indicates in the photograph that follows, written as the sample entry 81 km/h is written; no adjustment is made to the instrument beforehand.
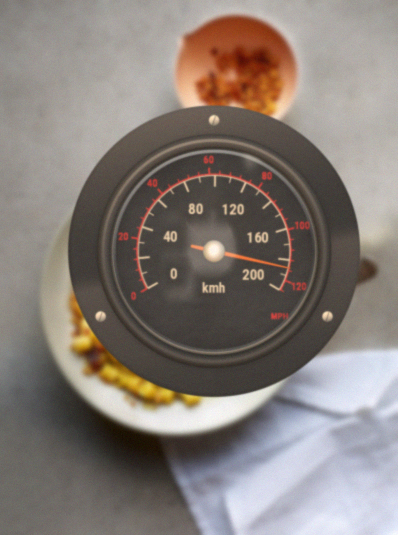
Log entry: 185 km/h
